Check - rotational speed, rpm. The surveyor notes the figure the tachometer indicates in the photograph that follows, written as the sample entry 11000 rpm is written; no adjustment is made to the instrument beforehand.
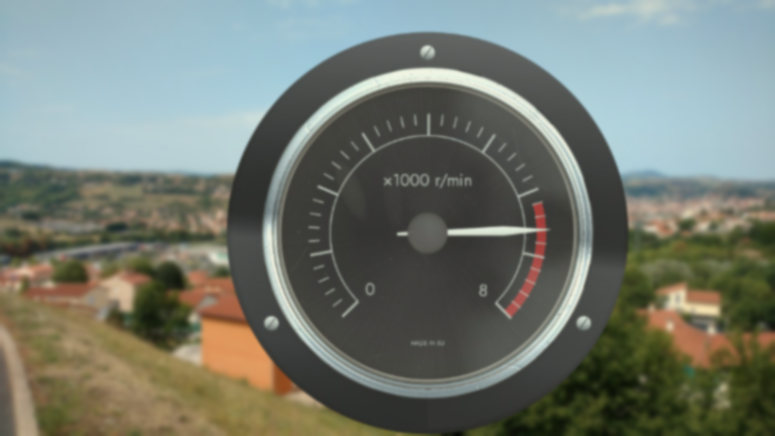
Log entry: 6600 rpm
